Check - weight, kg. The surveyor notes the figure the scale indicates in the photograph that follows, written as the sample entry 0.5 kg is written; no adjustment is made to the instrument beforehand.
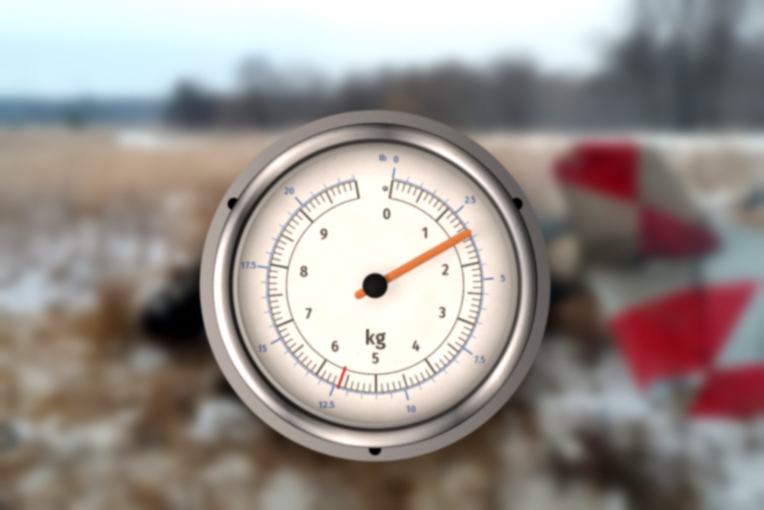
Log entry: 1.5 kg
